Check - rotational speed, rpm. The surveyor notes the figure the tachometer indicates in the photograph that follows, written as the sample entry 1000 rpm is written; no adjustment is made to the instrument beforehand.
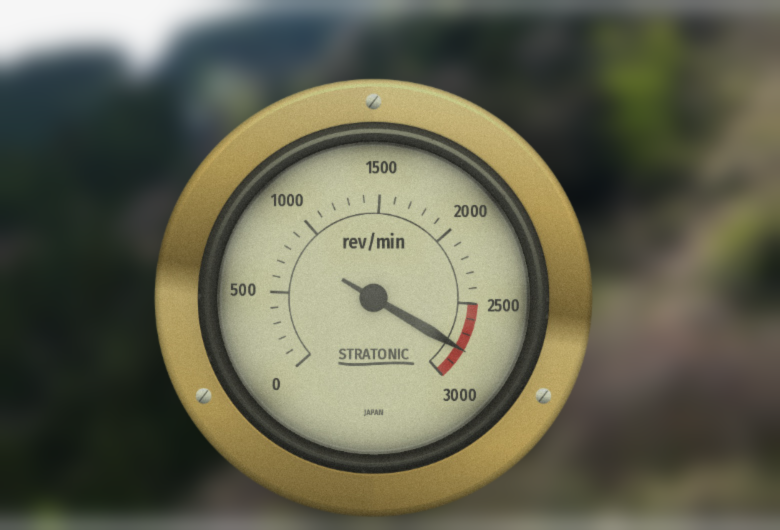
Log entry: 2800 rpm
